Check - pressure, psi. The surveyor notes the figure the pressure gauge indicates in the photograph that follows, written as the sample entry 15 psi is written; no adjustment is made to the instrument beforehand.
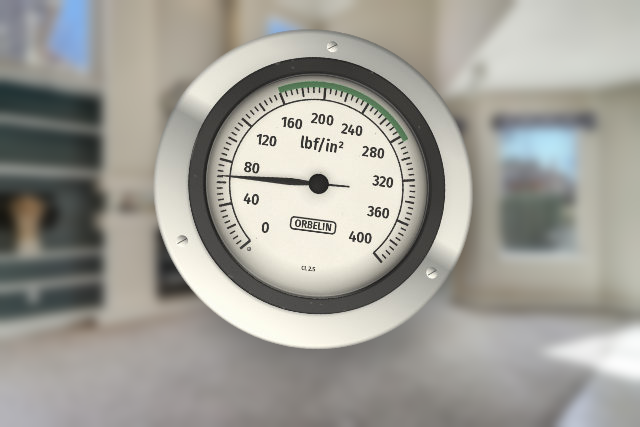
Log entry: 65 psi
